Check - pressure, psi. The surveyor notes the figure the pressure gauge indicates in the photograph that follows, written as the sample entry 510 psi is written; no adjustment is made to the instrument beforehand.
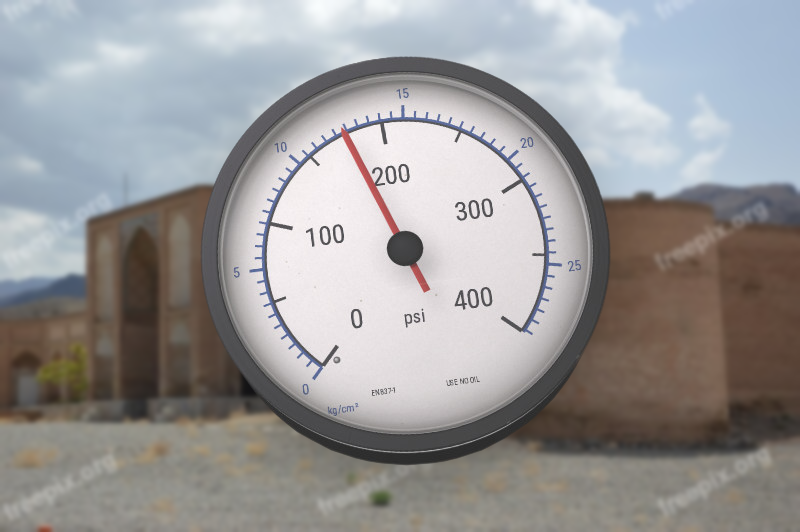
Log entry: 175 psi
